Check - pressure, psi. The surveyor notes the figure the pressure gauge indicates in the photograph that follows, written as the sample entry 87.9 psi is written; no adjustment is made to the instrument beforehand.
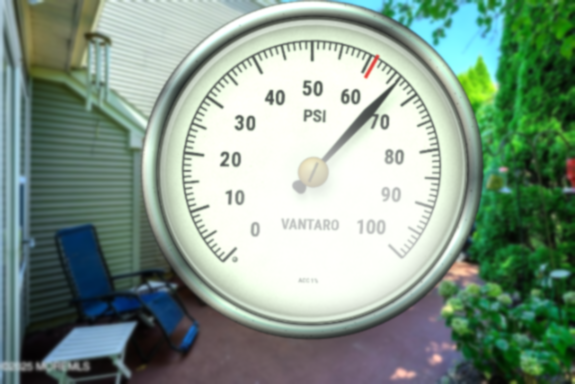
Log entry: 66 psi
